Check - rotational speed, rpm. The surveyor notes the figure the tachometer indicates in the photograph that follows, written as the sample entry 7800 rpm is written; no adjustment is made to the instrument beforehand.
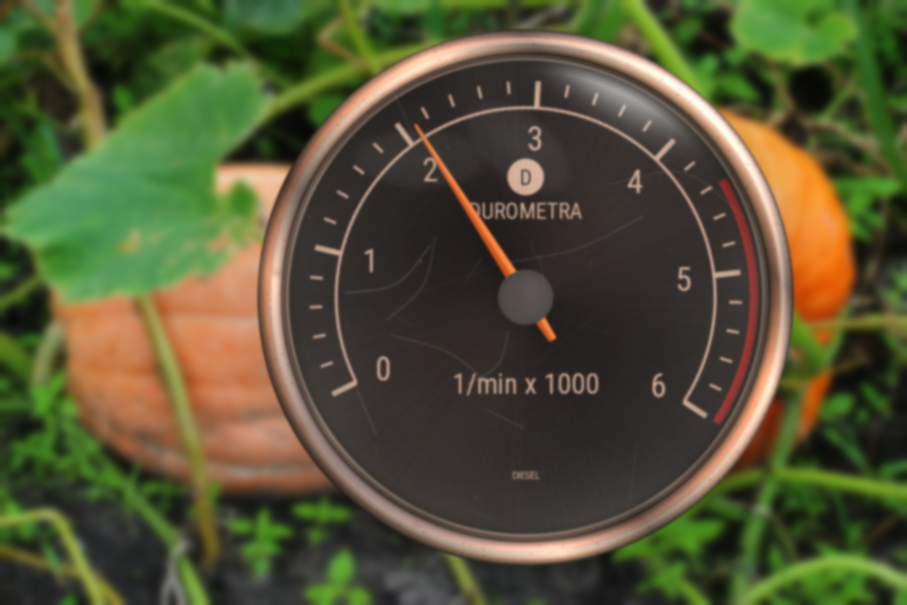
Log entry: 2100 rpm
